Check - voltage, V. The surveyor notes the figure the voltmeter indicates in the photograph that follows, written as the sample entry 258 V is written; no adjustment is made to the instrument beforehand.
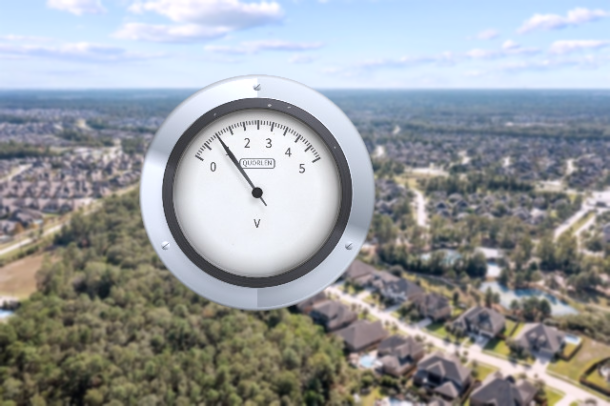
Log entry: 1 V
